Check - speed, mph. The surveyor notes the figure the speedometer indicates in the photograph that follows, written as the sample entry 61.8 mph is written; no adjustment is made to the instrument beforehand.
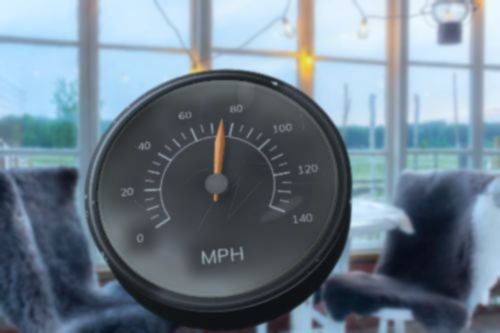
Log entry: 75 mph
